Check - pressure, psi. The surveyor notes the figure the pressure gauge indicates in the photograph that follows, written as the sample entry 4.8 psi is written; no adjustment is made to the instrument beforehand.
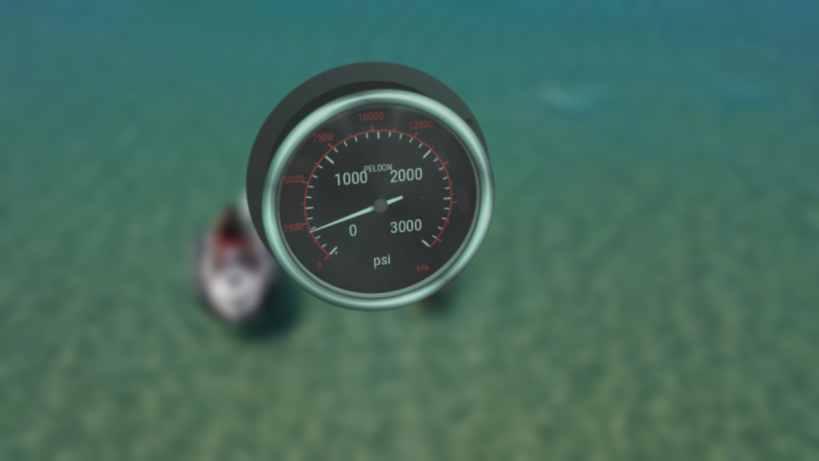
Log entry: 300 psi
